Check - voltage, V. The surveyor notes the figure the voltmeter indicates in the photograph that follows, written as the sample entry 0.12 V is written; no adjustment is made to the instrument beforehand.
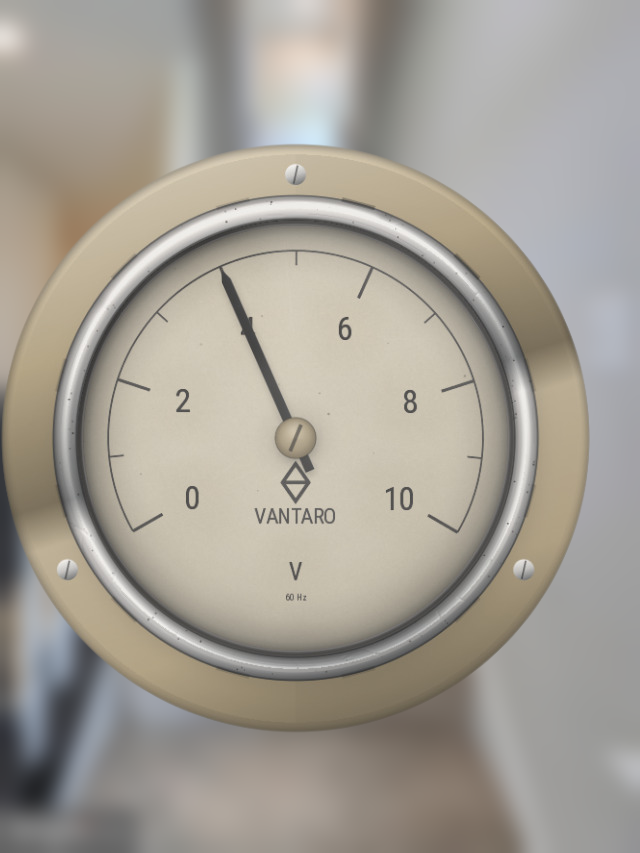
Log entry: 4 V
